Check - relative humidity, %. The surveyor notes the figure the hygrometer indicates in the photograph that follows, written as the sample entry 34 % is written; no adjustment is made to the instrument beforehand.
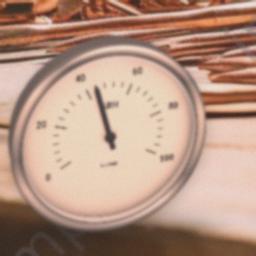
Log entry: 44 %
